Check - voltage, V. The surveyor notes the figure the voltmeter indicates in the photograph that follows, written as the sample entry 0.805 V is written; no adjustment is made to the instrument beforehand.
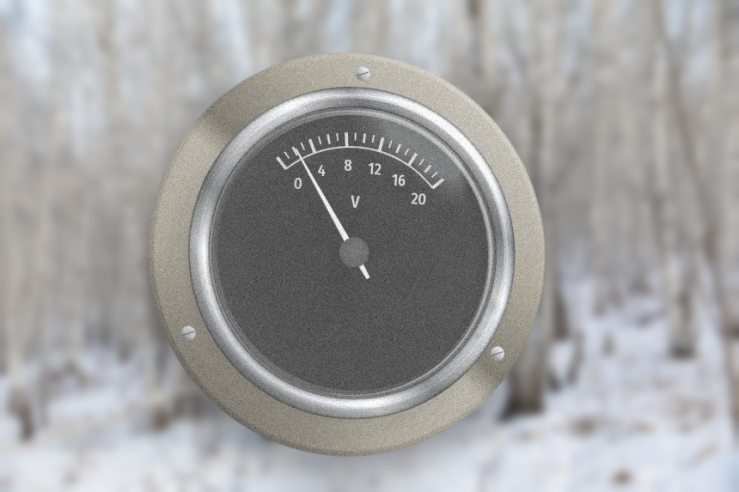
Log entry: 2 V
